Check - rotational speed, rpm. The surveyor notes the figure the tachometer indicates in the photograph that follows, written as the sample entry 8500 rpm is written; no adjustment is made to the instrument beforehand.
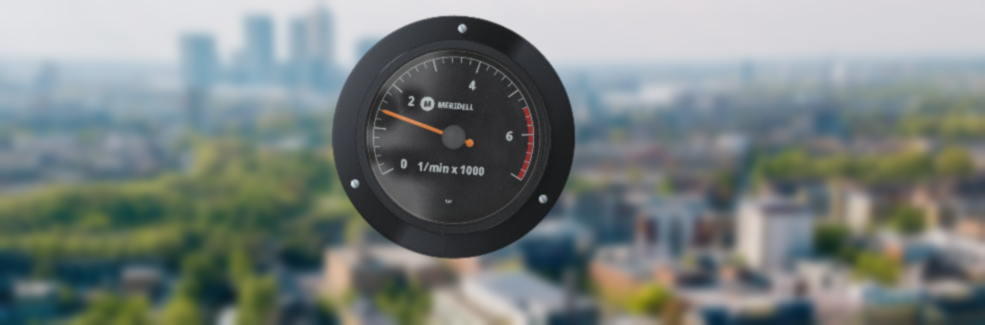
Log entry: 1400 rpm
